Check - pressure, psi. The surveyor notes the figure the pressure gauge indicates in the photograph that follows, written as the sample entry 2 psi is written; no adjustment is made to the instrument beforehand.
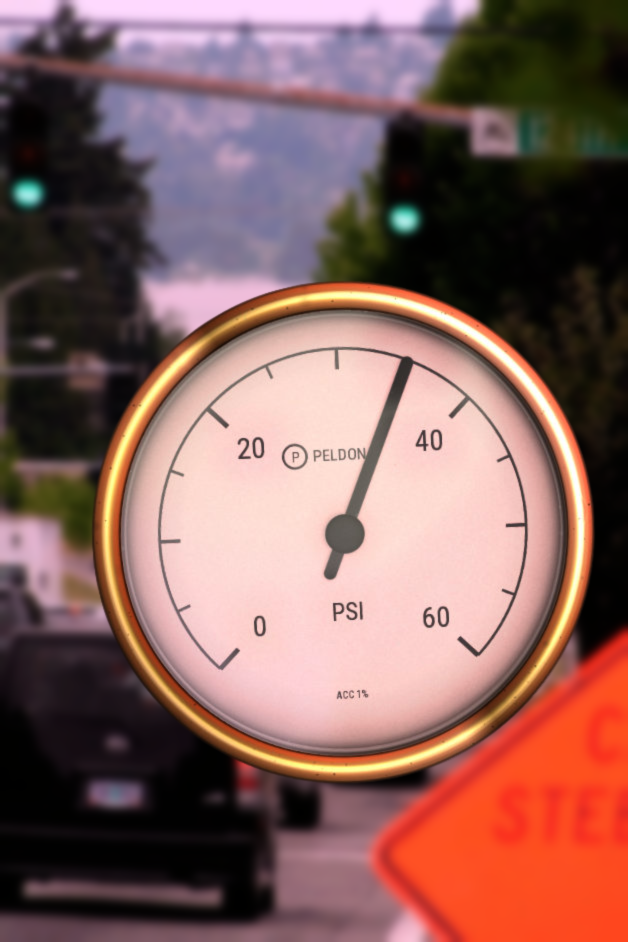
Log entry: 35 psi
